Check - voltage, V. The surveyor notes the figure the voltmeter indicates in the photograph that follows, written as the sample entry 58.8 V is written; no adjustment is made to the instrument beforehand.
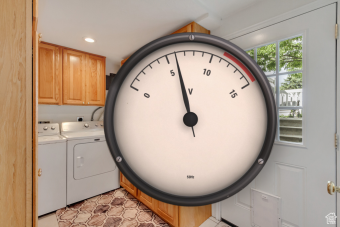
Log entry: 6 V
